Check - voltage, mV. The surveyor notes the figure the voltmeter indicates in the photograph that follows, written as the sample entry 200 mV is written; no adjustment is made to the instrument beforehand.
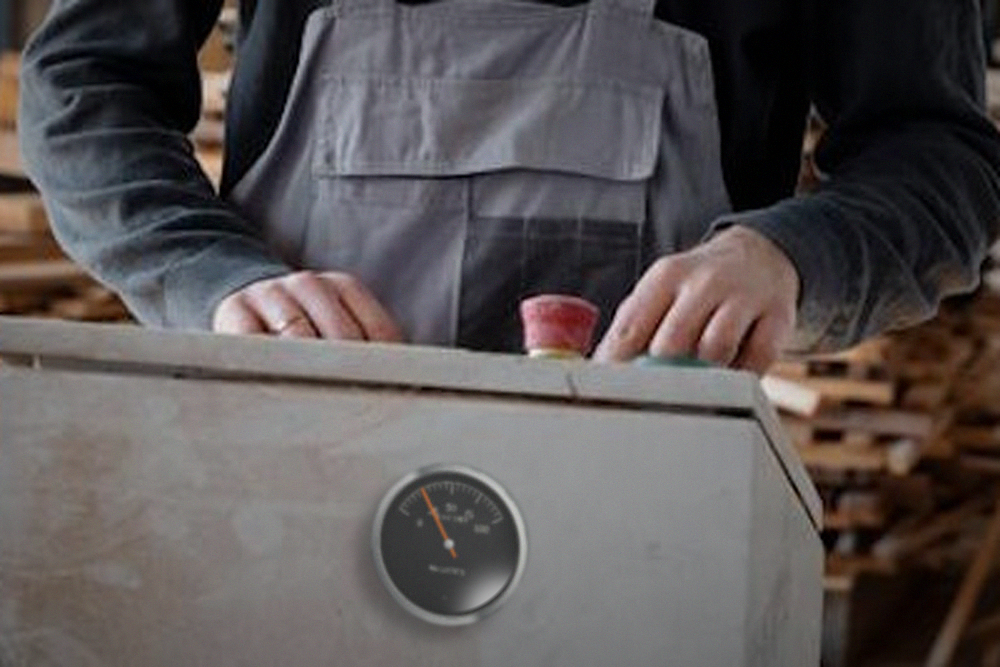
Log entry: 25 mV
